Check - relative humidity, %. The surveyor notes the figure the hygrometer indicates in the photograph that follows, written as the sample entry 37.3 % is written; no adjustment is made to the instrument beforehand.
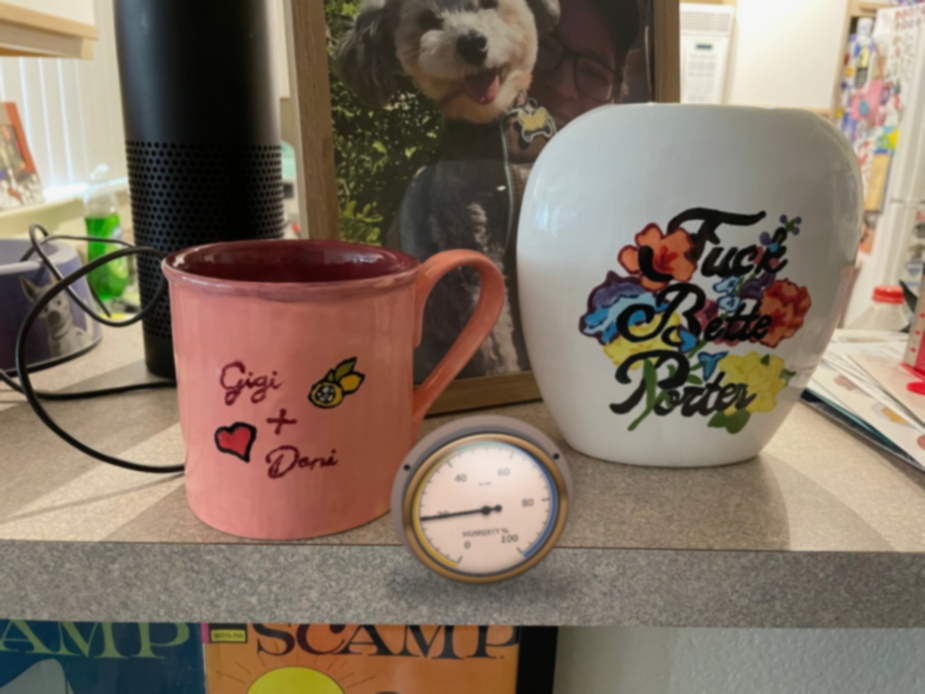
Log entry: 20 %
